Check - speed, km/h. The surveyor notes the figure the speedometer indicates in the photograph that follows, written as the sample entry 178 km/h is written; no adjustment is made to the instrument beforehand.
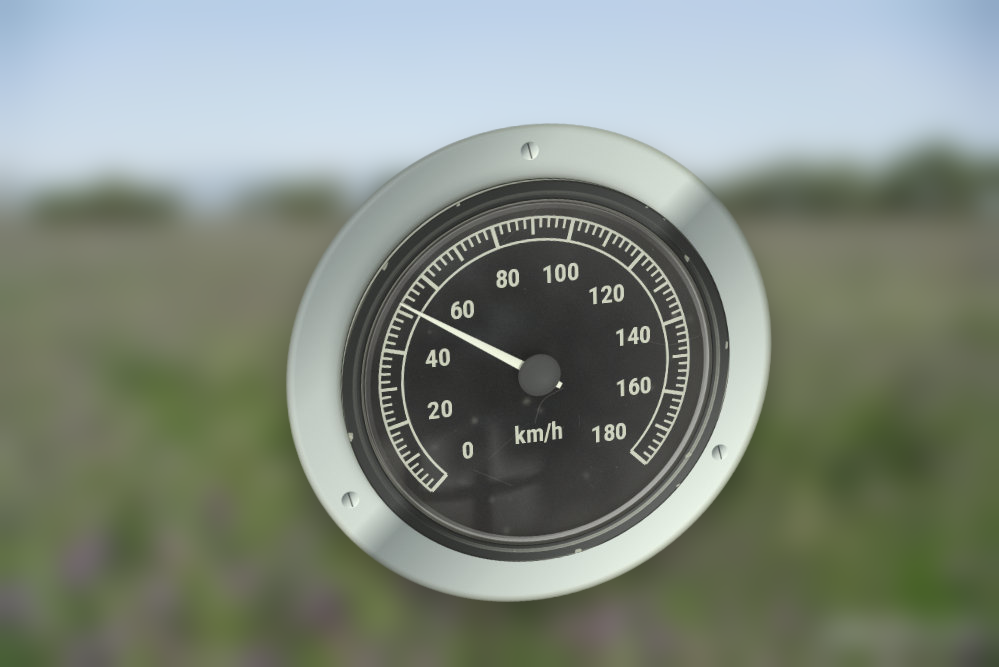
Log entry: 52 km/h
